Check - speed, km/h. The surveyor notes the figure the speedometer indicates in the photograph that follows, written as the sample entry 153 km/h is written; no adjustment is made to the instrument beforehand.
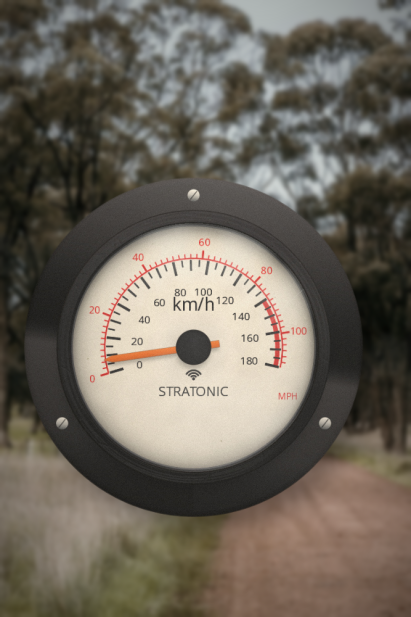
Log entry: 7.5 km/h
